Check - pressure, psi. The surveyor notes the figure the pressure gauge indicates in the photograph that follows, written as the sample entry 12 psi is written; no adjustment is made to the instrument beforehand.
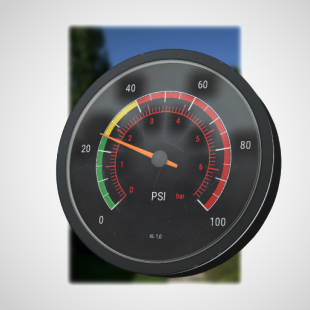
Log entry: 25 psi
